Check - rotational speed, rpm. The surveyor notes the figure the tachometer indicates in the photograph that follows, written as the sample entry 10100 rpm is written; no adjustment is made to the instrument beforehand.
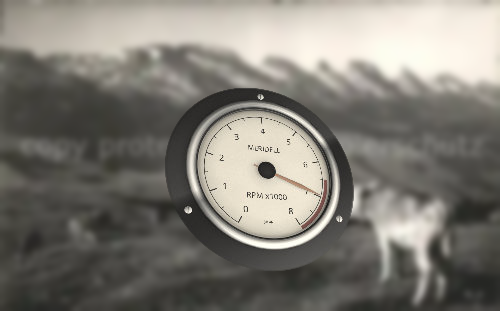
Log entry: 7000 rpm
